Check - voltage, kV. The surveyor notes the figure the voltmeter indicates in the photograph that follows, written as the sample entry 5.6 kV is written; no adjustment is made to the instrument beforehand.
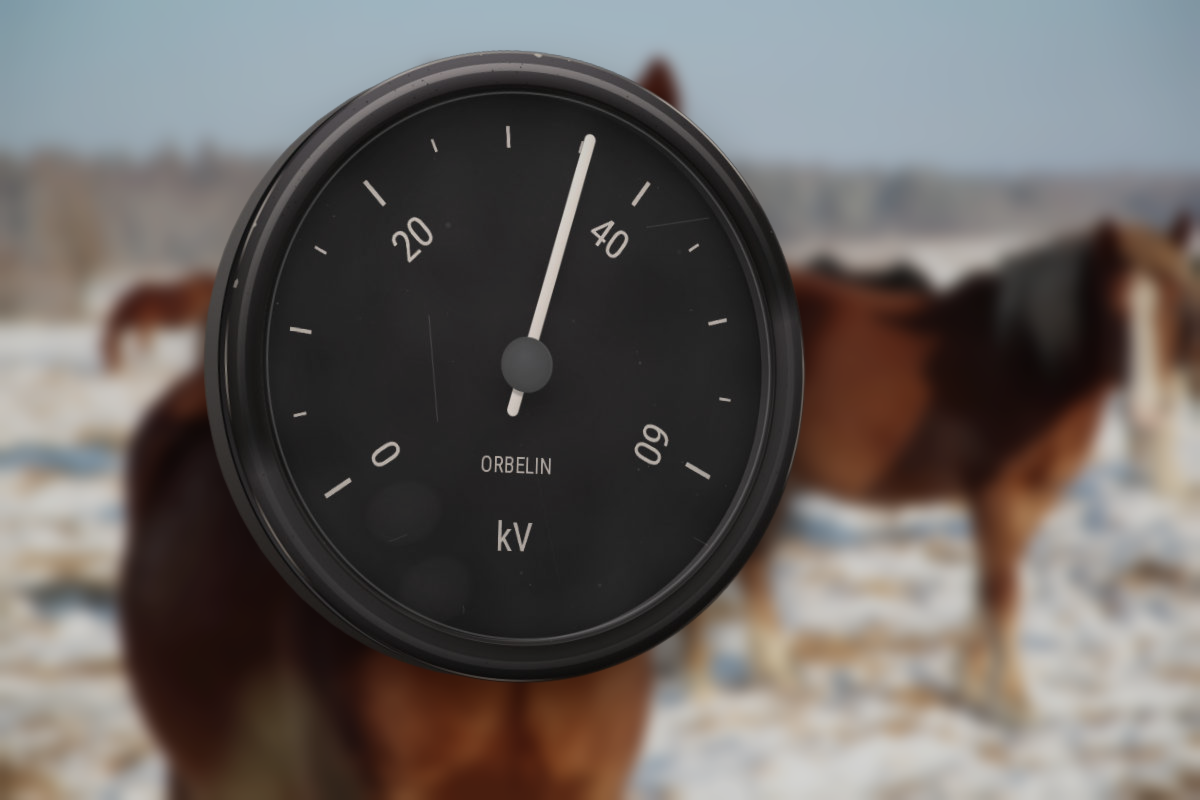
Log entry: 35 kV
